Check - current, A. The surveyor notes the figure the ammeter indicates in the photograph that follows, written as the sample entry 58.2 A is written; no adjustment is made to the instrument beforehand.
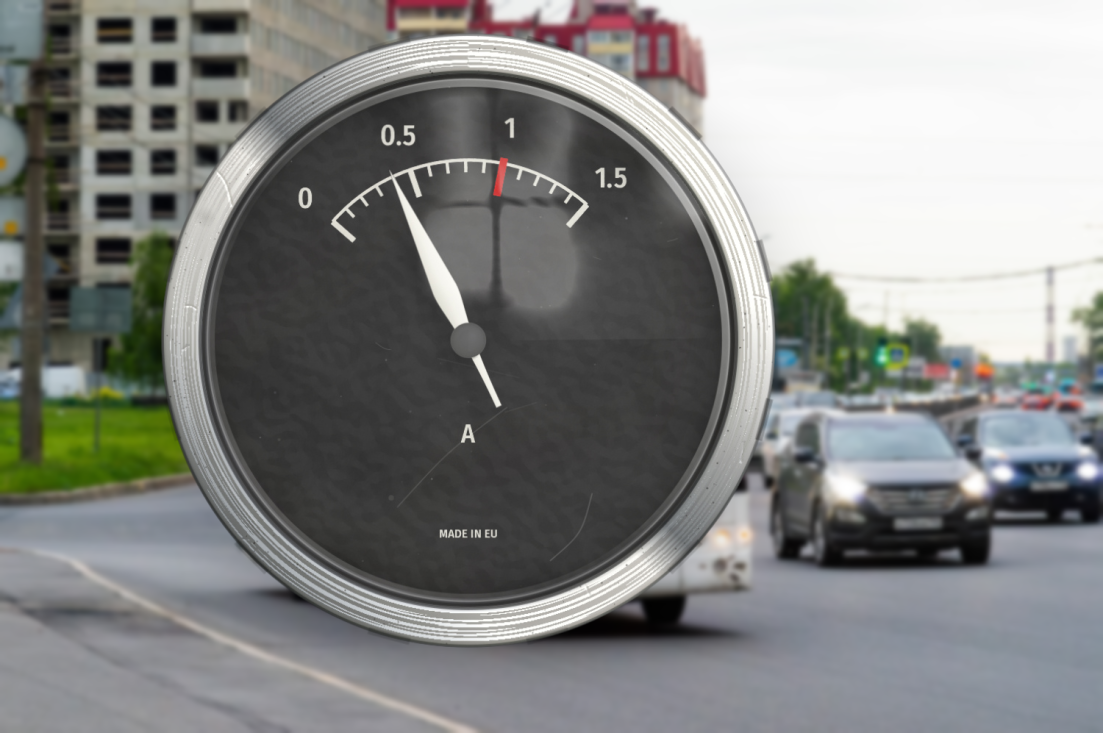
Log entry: 0.4 A
